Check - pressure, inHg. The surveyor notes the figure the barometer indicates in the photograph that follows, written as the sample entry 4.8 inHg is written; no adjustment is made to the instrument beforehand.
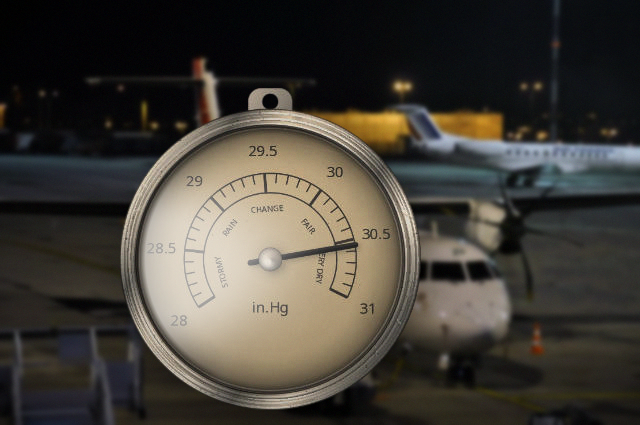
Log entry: 30.55 inHg
